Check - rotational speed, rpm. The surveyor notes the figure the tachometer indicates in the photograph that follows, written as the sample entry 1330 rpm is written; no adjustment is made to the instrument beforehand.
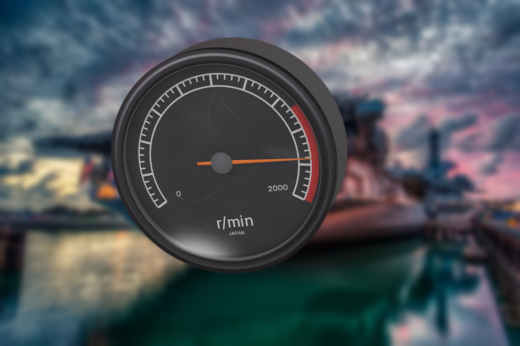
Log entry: 1760 rpm
